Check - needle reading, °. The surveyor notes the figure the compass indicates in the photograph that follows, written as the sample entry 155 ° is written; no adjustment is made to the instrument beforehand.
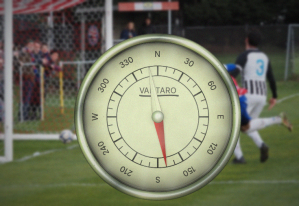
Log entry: 170 °
